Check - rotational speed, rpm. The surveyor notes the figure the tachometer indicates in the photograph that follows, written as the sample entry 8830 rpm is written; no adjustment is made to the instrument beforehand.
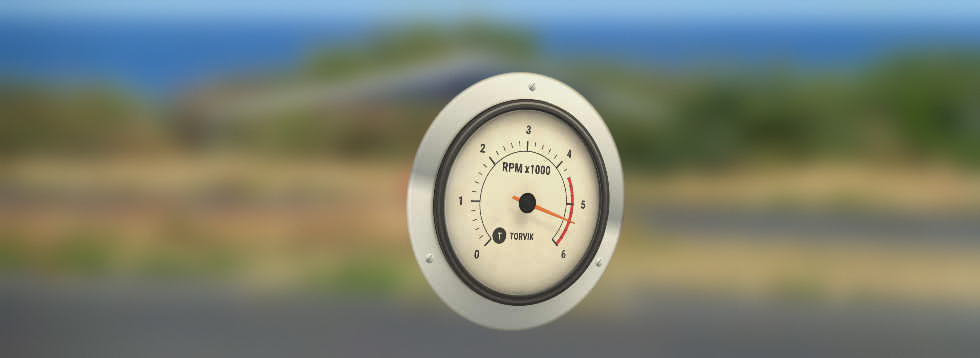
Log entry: 5400 rpm
